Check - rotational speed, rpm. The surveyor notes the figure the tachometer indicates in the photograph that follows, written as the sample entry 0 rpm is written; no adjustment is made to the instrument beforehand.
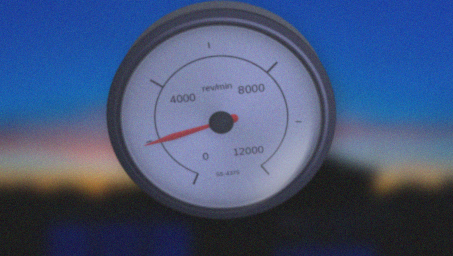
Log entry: 2000 rpm
